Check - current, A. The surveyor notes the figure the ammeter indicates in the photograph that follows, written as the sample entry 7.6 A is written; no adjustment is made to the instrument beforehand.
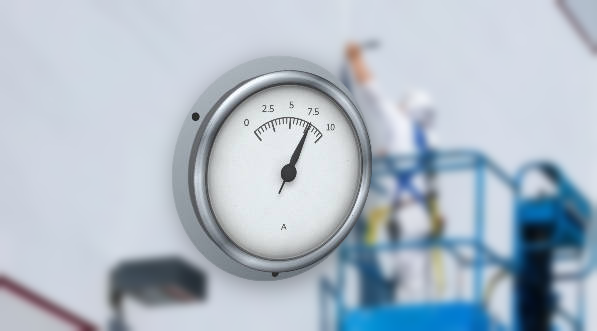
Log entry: 7.5 A
